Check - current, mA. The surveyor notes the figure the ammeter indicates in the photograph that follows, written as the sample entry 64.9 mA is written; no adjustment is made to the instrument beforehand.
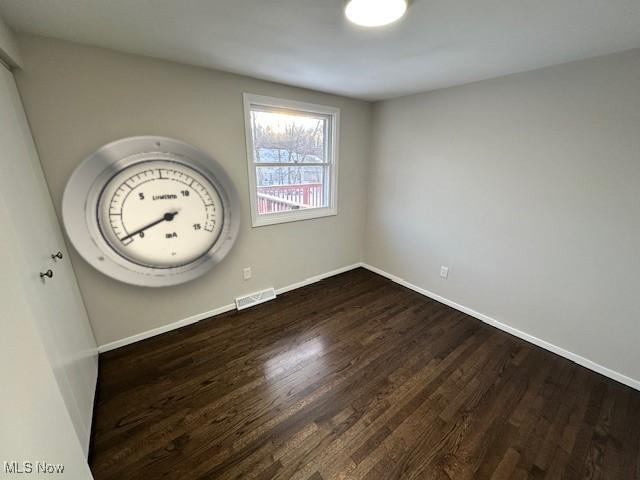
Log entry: 0.5 mA
